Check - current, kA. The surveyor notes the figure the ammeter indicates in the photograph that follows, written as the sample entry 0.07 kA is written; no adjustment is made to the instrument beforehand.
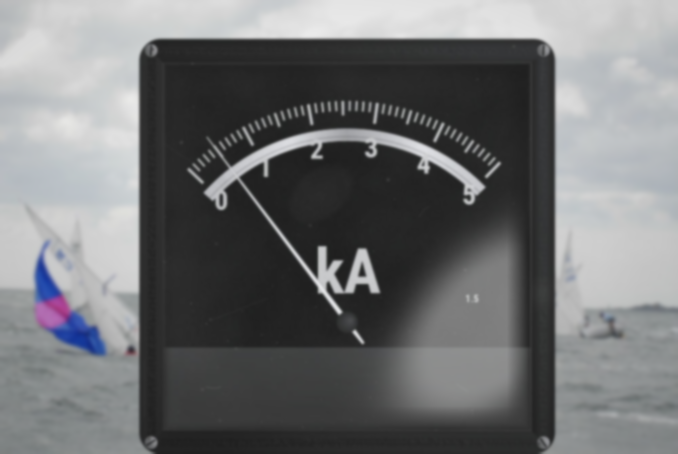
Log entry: 0.5 kA
